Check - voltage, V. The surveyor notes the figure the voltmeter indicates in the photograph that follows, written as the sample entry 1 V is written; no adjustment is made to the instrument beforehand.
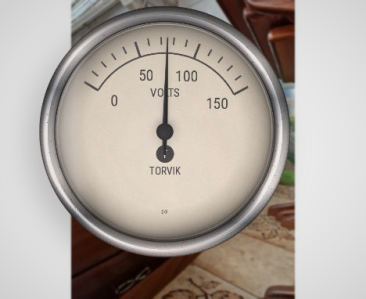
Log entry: 75 V
